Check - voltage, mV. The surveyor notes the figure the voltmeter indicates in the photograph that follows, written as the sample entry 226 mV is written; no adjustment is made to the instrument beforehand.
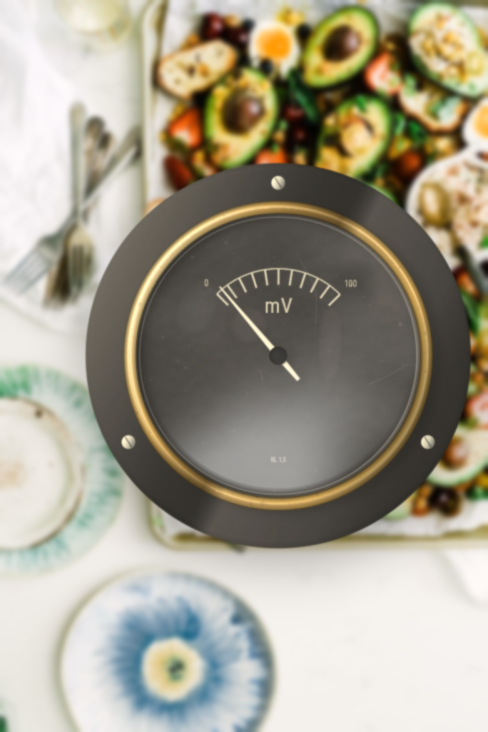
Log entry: 5 mV
